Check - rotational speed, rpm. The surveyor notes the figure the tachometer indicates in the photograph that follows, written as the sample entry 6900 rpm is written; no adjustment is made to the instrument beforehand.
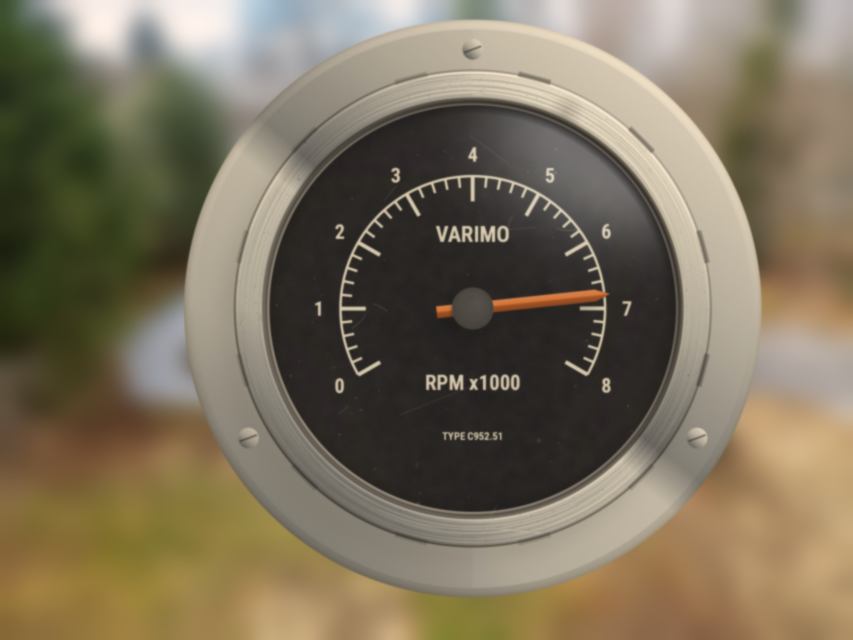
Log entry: 6800 rpm
